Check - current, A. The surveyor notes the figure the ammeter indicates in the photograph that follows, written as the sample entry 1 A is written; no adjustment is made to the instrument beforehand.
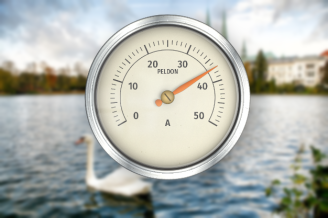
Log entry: 37 A
